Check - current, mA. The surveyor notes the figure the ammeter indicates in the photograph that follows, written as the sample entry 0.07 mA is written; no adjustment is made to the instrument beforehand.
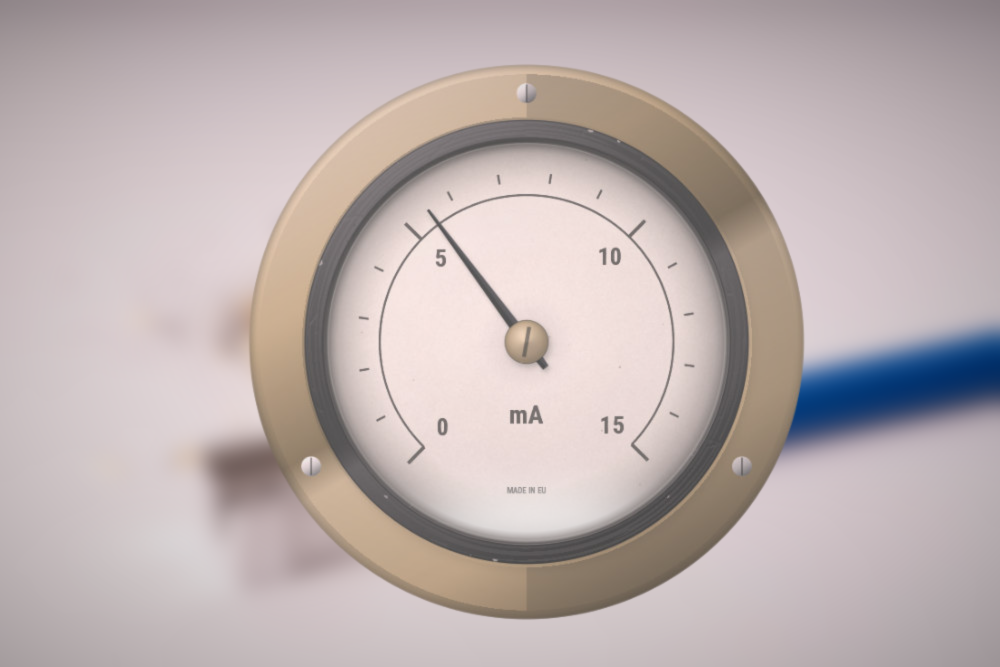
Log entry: 5.5 mA
